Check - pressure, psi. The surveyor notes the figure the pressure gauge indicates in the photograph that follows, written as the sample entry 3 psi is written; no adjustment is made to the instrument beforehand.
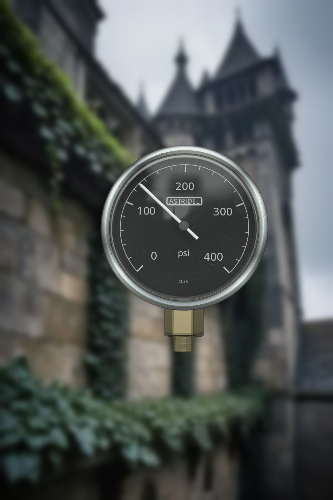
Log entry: 130 psi
